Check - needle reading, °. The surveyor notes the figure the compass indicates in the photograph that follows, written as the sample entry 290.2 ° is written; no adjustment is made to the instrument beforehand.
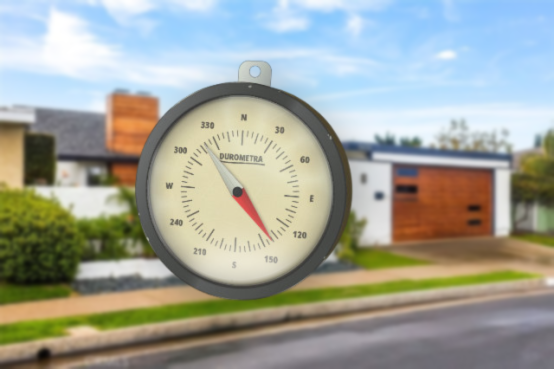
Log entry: 140 °
